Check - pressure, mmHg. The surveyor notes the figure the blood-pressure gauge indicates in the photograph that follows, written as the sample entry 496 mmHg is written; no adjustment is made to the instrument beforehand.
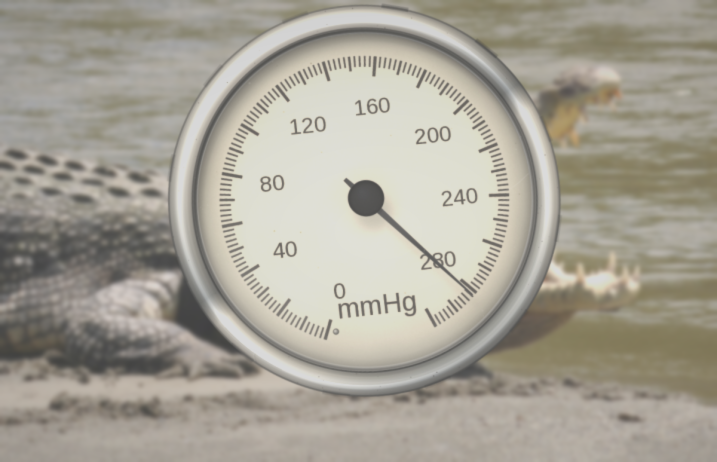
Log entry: 282 mmHg
